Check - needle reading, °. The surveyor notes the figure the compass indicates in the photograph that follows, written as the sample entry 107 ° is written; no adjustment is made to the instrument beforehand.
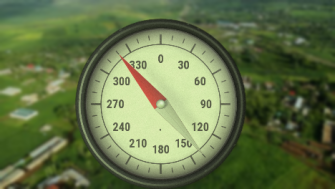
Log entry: 320 °
